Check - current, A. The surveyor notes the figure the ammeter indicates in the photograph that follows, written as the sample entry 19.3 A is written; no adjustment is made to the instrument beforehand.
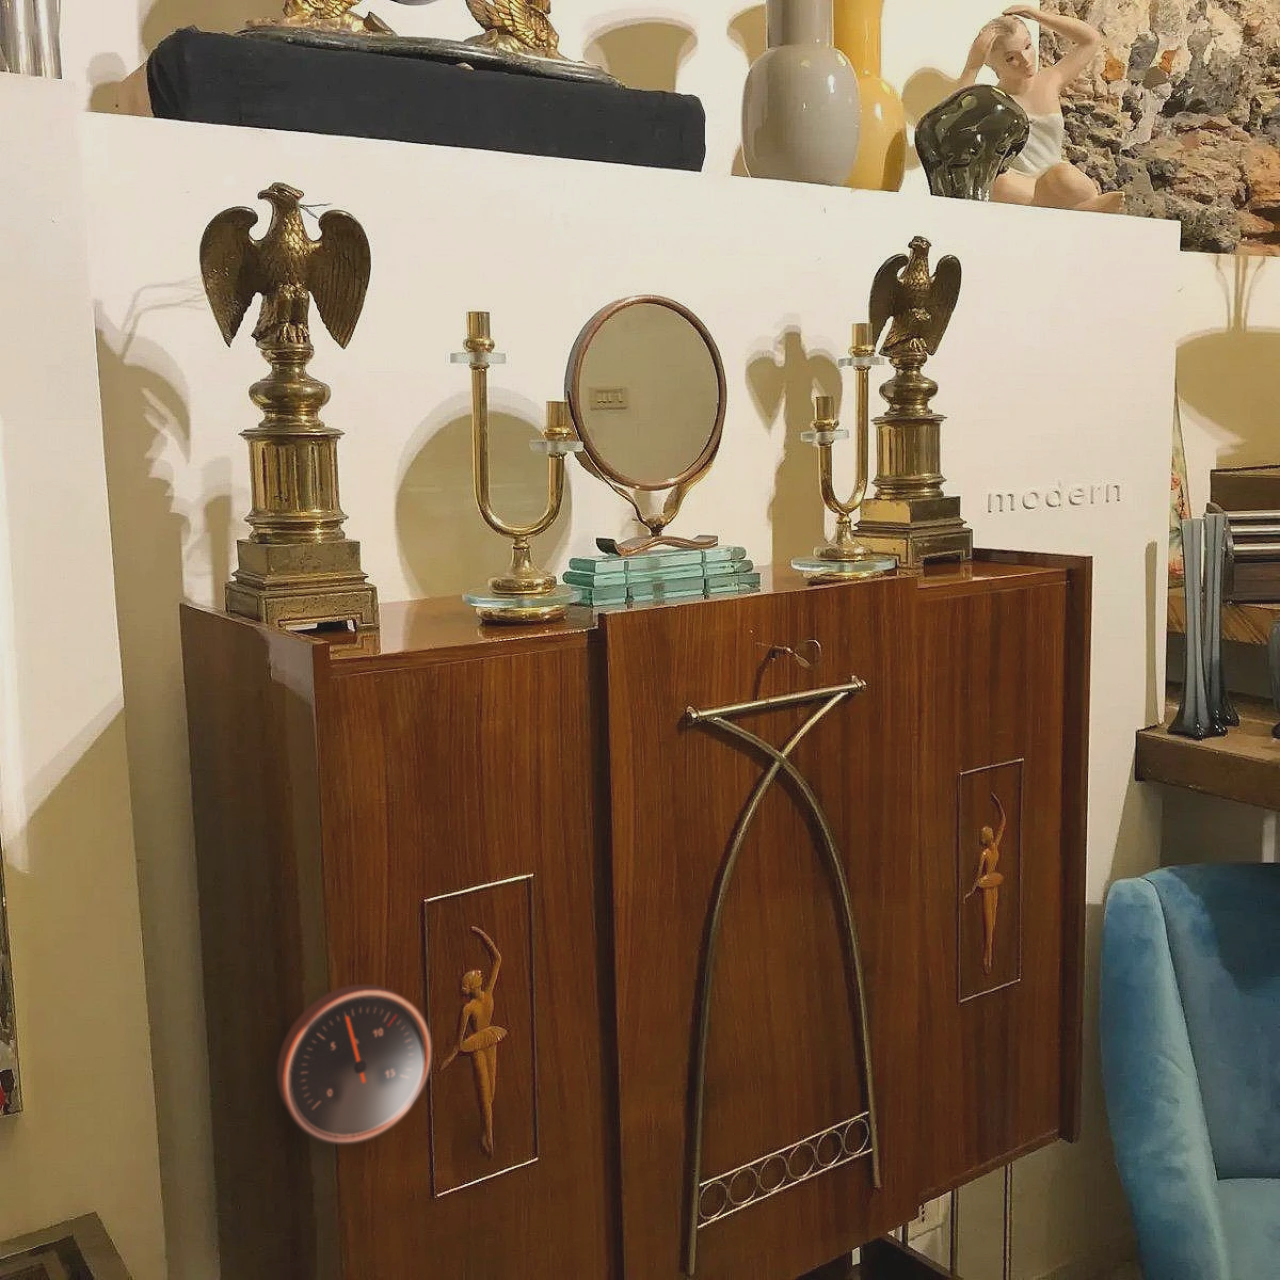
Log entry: 7 A
